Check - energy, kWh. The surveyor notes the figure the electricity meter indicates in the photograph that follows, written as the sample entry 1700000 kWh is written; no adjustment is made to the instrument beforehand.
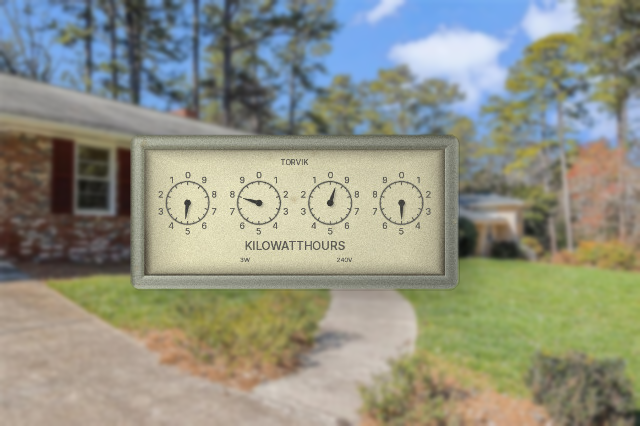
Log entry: 4795 kWh
